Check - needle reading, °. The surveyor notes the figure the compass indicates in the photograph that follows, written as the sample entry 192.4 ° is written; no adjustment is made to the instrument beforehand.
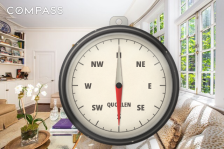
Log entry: 180 °
